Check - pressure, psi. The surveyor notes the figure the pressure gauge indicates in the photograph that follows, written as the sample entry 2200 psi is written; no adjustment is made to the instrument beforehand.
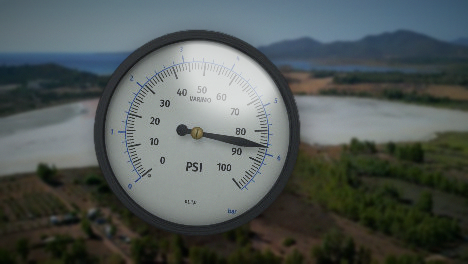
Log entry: 85 psi
